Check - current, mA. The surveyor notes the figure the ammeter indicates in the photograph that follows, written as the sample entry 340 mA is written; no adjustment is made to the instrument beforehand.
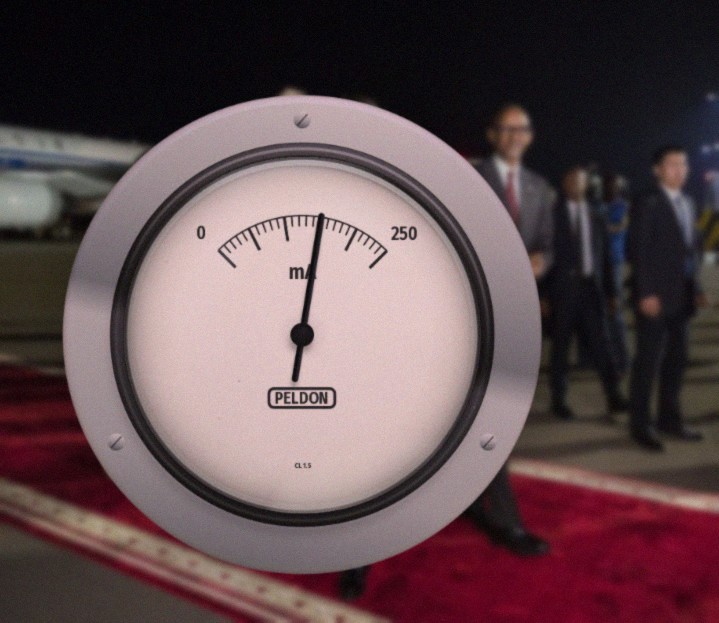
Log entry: 150 mA
